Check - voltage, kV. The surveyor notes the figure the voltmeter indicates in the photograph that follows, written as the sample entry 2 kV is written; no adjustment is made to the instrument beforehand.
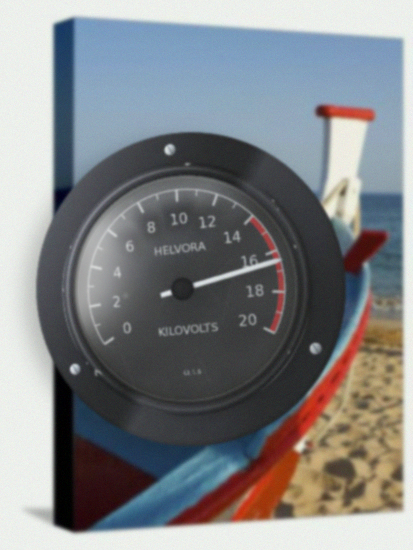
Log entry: 16.5 kV
